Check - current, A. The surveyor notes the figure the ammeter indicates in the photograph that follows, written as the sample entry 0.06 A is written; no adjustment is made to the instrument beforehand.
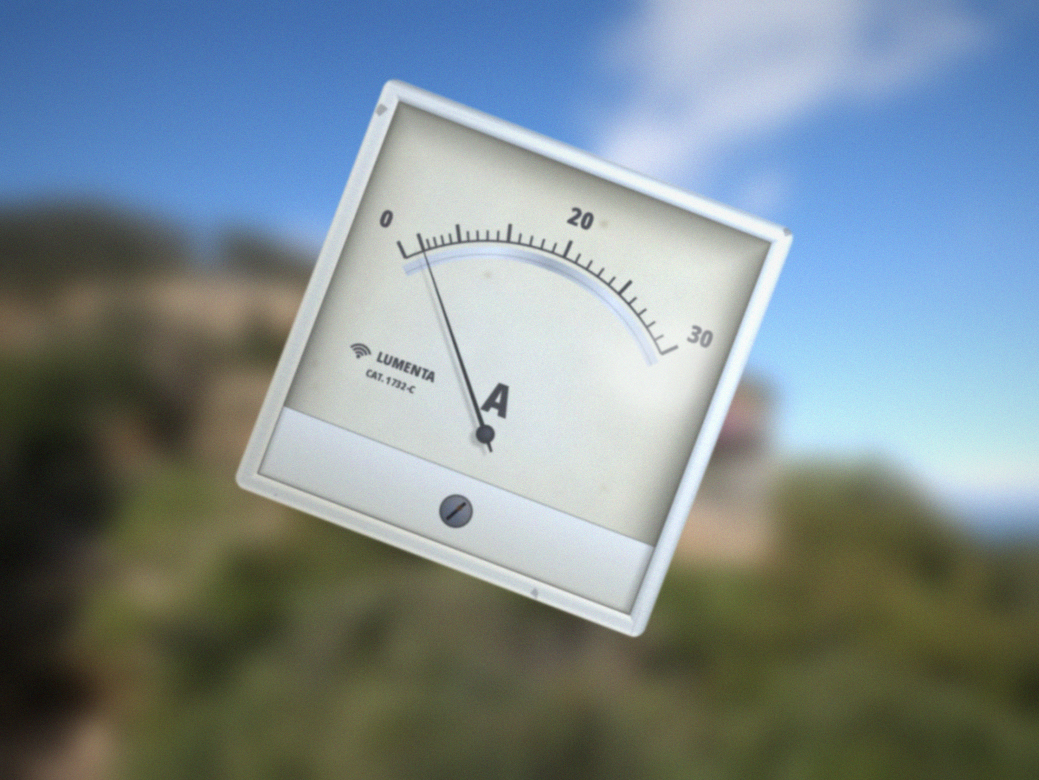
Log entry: 5 A
